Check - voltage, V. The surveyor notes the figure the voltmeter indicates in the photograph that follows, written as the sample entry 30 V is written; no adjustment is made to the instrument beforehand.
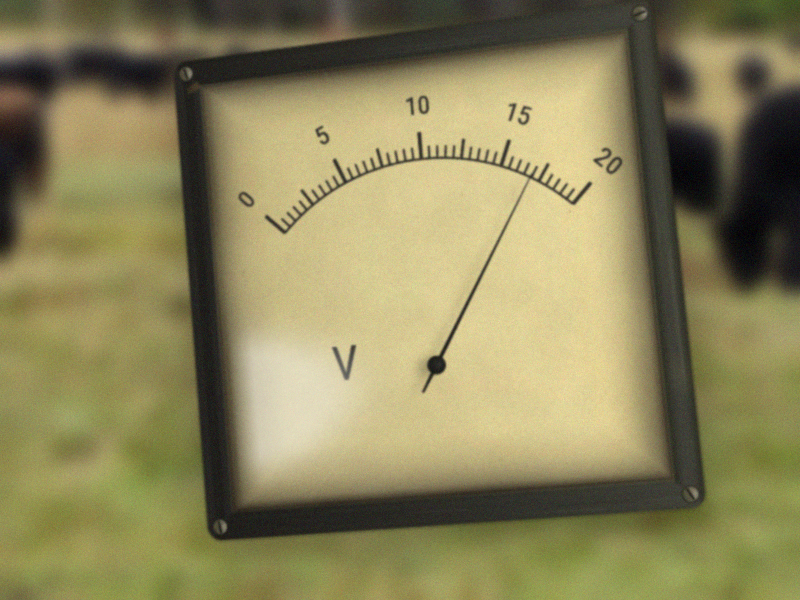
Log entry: 17 V
